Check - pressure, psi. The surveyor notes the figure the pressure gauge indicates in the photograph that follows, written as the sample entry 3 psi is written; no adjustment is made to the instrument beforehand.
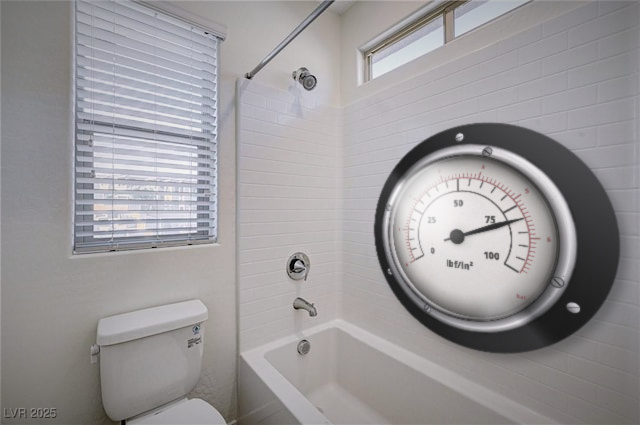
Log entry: 80 psi
